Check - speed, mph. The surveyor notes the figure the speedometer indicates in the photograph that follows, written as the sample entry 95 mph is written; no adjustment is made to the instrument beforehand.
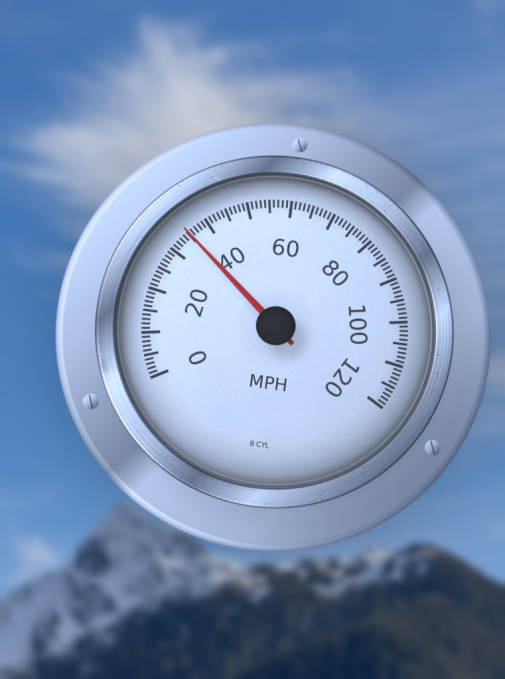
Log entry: 35 mph
